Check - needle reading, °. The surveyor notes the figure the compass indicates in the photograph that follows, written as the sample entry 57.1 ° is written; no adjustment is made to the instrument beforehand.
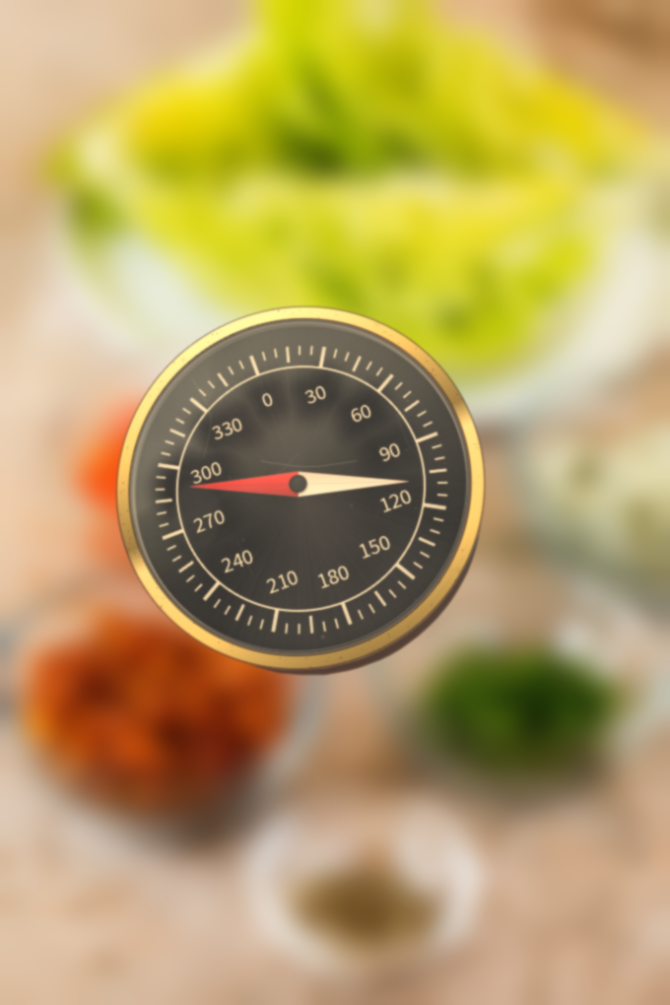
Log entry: 290 °
